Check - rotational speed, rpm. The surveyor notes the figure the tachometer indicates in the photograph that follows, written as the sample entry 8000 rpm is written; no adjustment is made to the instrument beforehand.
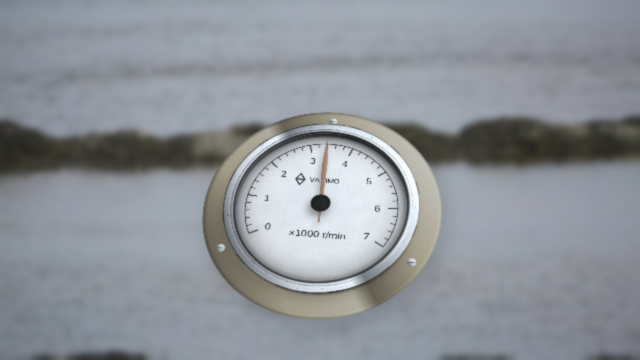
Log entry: 3400 rpm
